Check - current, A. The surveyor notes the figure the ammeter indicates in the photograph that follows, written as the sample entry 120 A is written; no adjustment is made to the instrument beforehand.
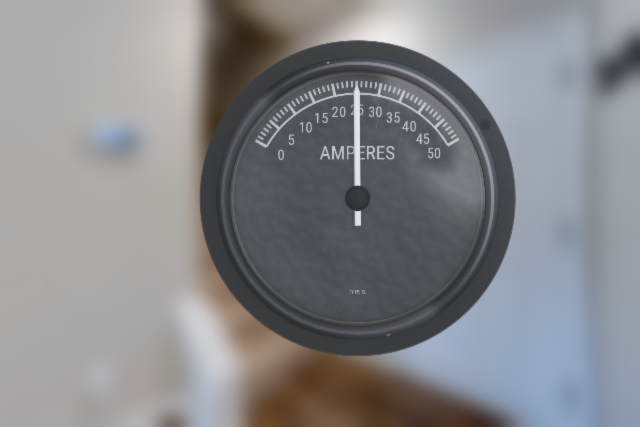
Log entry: 25 A
